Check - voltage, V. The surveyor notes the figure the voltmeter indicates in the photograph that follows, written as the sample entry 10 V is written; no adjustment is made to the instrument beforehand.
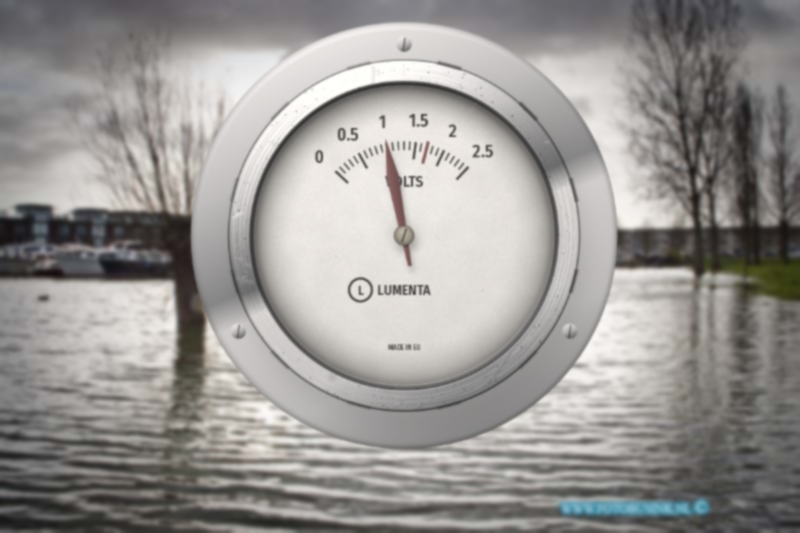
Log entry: 1 V
